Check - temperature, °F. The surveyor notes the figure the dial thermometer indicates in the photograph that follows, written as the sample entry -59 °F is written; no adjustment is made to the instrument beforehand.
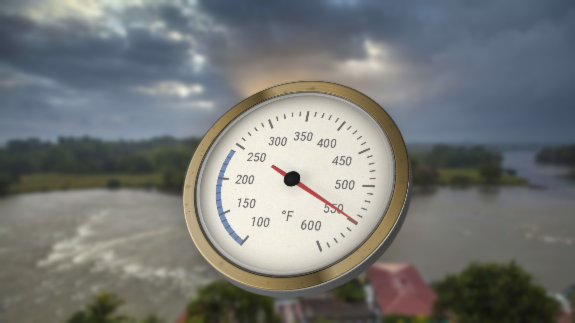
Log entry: 550 °F
